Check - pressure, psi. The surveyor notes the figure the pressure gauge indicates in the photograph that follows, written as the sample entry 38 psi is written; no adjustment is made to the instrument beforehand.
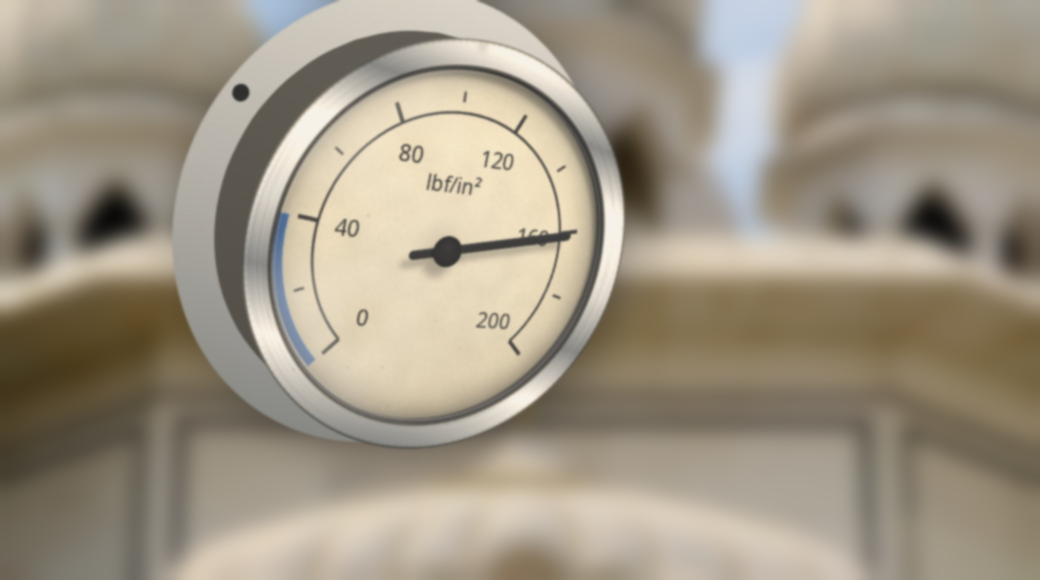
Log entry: 160 psi
